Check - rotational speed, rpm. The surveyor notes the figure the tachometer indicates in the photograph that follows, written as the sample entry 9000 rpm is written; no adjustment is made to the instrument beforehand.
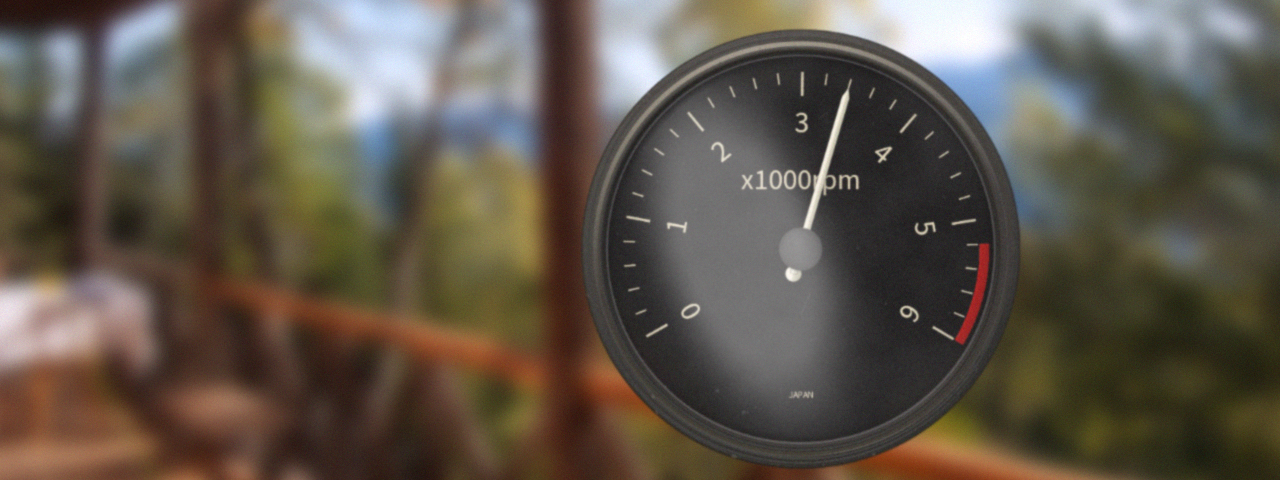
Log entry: 3400 rpm
